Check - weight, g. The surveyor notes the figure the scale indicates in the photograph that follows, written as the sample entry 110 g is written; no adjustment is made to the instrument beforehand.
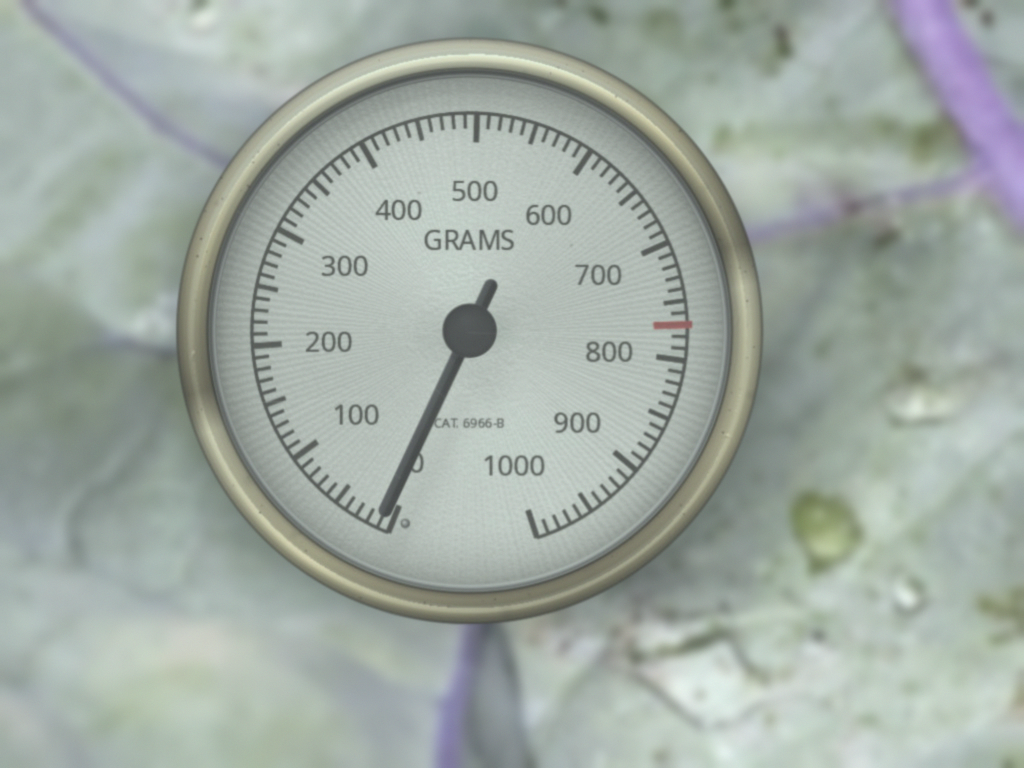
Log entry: 10 g
